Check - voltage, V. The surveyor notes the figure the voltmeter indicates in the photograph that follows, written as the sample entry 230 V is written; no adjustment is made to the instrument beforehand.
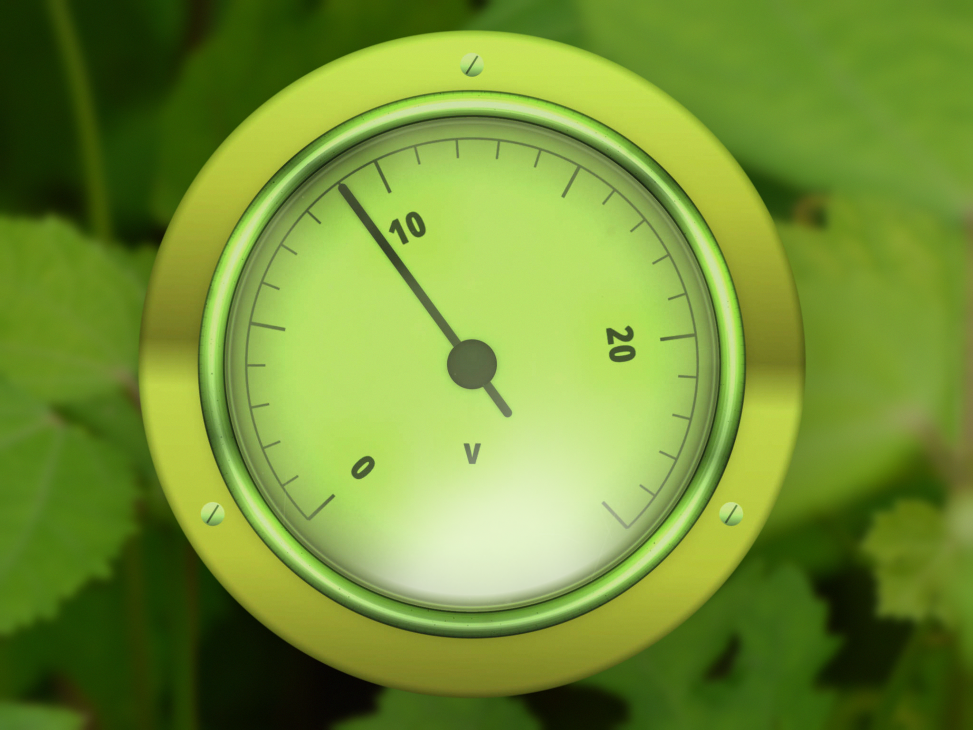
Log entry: 9 V
